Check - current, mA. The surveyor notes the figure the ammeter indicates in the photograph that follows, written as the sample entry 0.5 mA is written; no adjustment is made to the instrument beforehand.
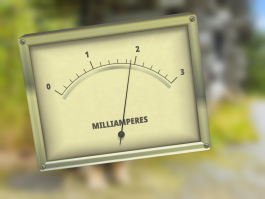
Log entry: 1.9 mA
